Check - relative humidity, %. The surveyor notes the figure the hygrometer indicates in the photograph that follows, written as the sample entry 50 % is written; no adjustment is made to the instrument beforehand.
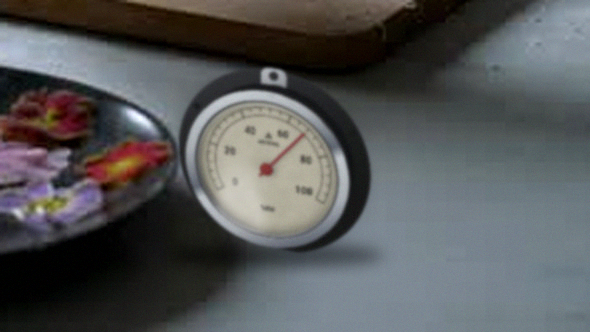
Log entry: 68 %
